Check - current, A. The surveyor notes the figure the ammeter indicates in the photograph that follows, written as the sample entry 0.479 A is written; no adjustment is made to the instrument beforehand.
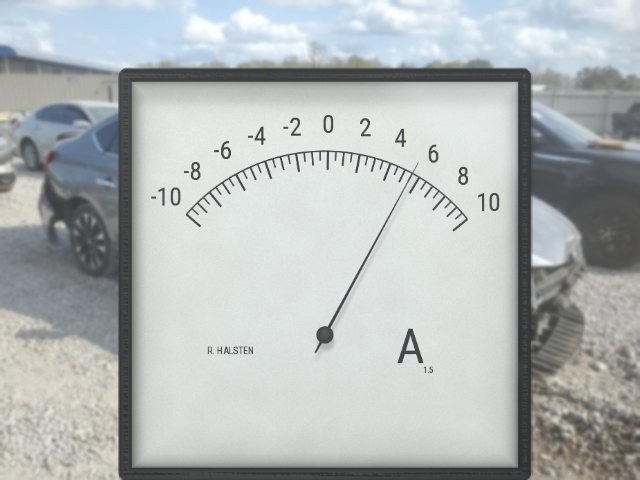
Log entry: 5.5 A
